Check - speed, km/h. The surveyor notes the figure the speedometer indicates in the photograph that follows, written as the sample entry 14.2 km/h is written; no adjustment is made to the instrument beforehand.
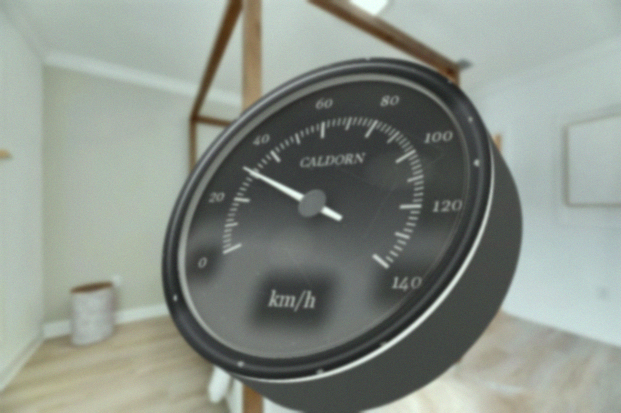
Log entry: 30 km/h
